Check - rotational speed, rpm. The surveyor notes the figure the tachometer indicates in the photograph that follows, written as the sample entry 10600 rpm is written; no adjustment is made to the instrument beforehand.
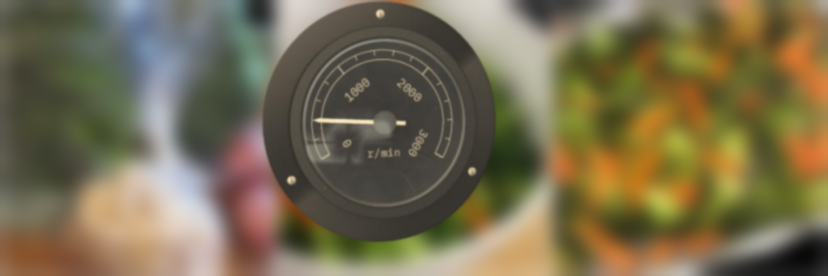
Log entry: 400 rpm
